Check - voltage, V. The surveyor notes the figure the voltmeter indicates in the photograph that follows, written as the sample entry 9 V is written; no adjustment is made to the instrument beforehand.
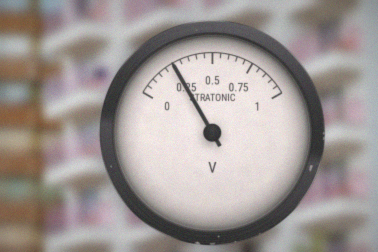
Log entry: 0.25 V
